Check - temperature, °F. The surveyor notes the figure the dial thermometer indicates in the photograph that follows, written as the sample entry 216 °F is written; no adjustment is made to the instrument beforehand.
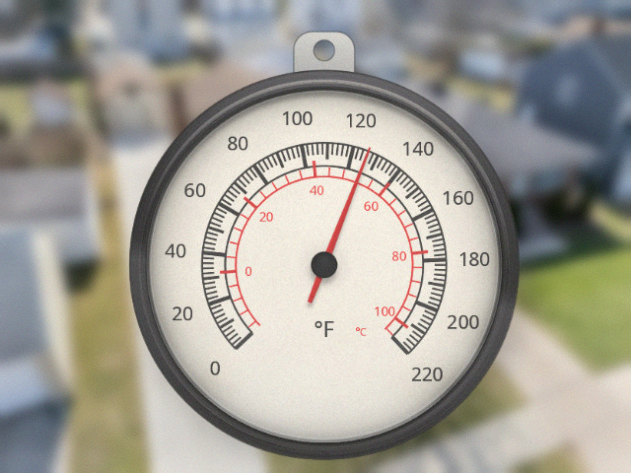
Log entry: 126 °F
